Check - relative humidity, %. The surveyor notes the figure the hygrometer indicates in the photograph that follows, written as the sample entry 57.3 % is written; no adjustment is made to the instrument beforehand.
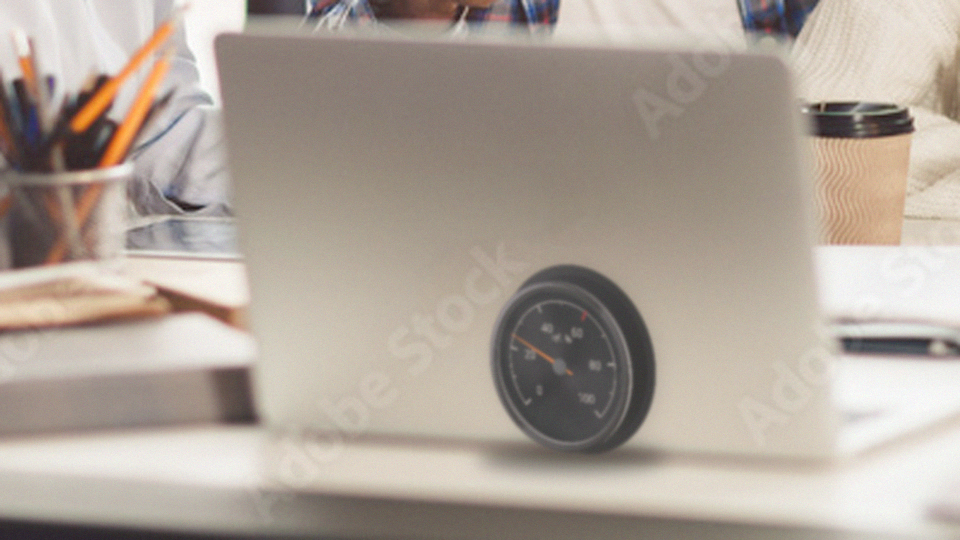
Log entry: 25 %
